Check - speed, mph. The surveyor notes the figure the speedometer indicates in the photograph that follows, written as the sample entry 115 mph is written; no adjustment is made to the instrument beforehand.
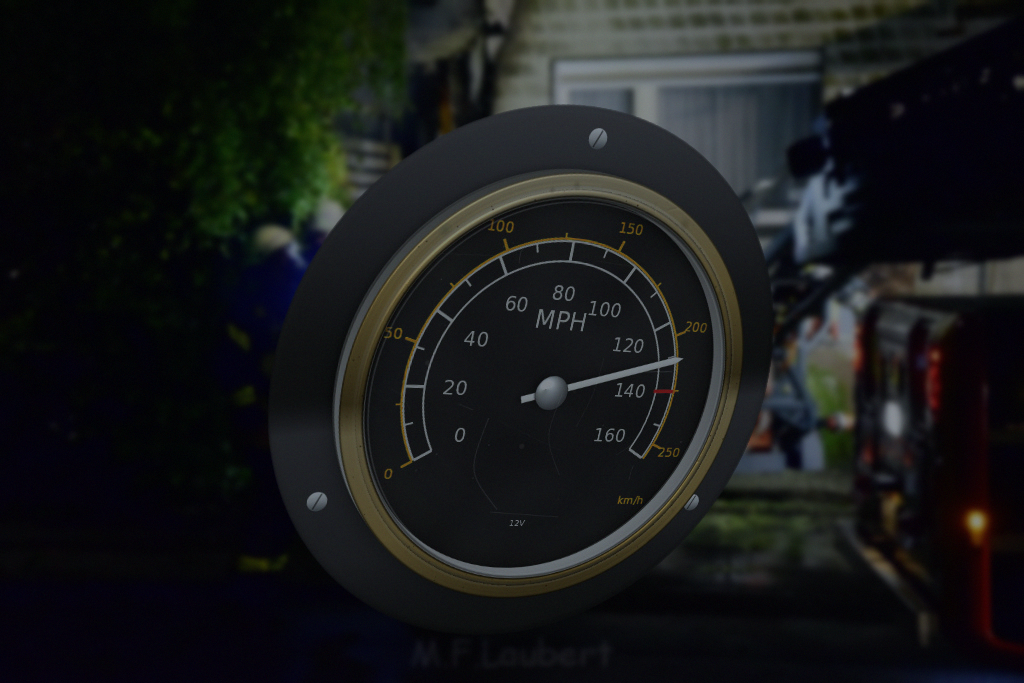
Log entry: 130 mph
